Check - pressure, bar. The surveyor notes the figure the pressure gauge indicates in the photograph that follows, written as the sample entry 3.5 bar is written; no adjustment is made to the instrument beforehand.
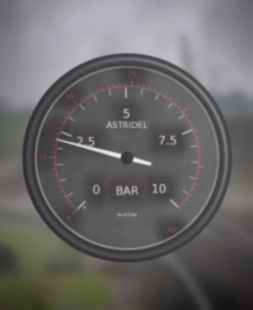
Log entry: 2.25 bar
